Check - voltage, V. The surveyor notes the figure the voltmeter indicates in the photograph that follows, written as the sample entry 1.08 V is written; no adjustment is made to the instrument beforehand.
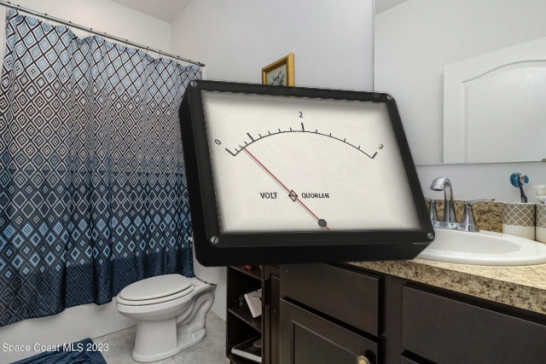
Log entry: 0.6 V
